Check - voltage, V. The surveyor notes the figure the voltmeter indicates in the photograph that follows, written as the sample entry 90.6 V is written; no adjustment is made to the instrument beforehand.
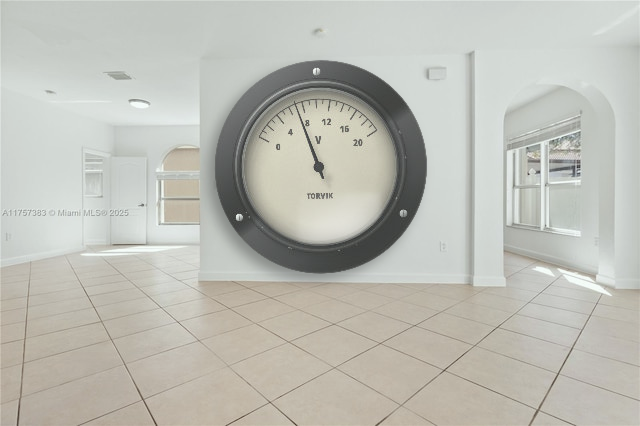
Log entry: 7 V
